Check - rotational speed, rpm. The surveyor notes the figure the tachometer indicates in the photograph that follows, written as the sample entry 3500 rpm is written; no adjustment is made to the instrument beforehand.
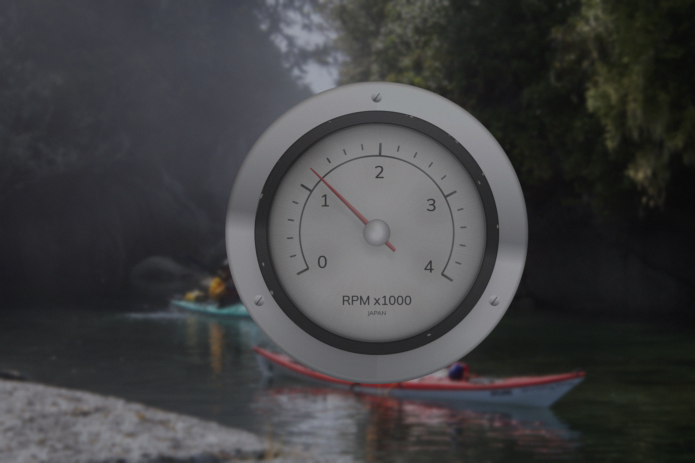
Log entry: 1200 rpm
